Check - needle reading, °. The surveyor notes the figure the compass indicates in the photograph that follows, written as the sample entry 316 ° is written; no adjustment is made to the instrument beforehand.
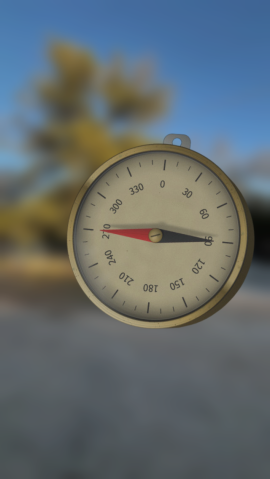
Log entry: 270 °
